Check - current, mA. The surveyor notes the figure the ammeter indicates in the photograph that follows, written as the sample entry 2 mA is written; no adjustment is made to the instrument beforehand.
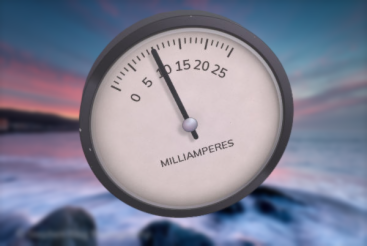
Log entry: 10 mA
